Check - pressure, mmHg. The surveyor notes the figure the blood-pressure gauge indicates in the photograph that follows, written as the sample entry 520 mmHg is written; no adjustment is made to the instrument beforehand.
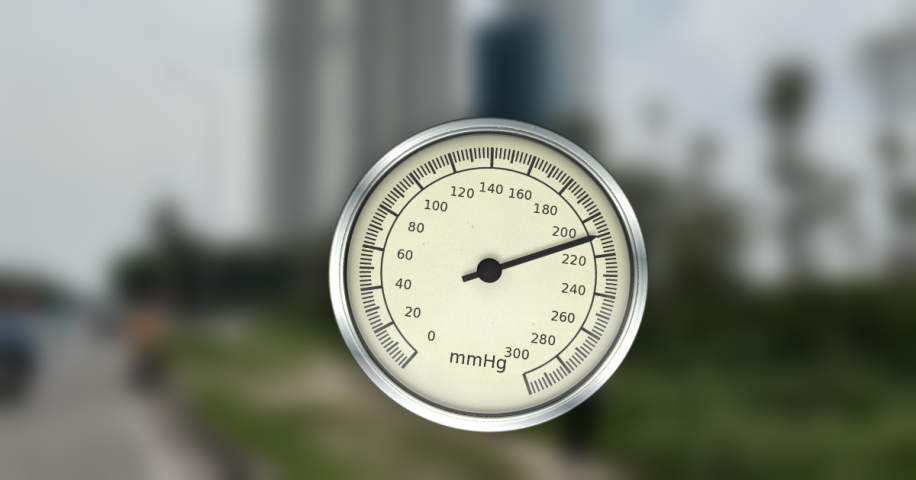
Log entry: 210 mmHg
